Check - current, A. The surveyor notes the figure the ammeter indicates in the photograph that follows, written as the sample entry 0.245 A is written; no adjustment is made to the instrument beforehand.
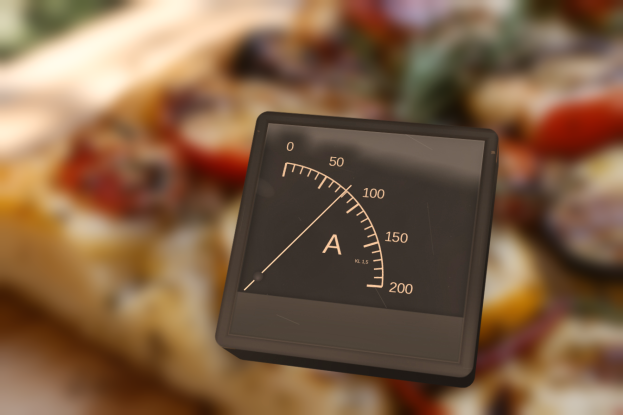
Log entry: 80 A
